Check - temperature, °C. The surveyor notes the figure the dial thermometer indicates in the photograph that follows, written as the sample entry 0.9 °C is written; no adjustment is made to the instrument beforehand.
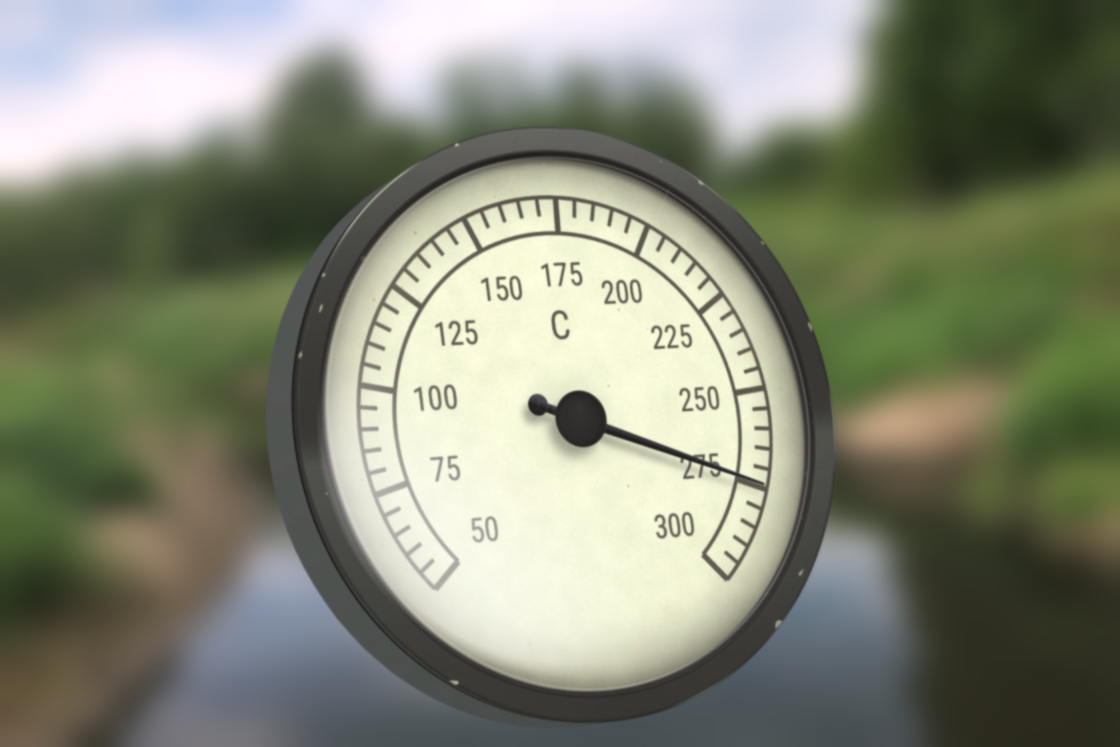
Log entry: 275 °C
